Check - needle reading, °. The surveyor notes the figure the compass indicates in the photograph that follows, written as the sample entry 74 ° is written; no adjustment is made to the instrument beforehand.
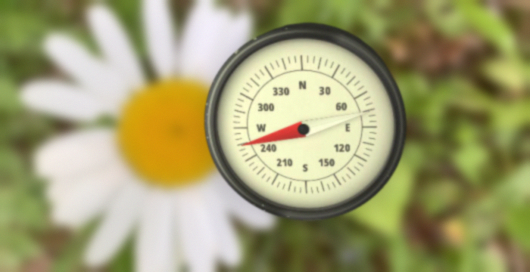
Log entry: 255 °
